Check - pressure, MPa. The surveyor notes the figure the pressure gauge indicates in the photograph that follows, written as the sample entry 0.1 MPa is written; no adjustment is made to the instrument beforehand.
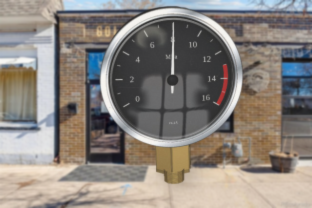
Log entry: 8 MPa
